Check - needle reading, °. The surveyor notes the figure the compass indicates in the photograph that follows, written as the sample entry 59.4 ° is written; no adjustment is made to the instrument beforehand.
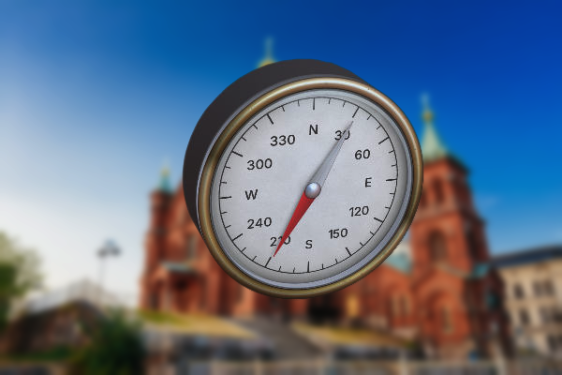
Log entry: 210 °
